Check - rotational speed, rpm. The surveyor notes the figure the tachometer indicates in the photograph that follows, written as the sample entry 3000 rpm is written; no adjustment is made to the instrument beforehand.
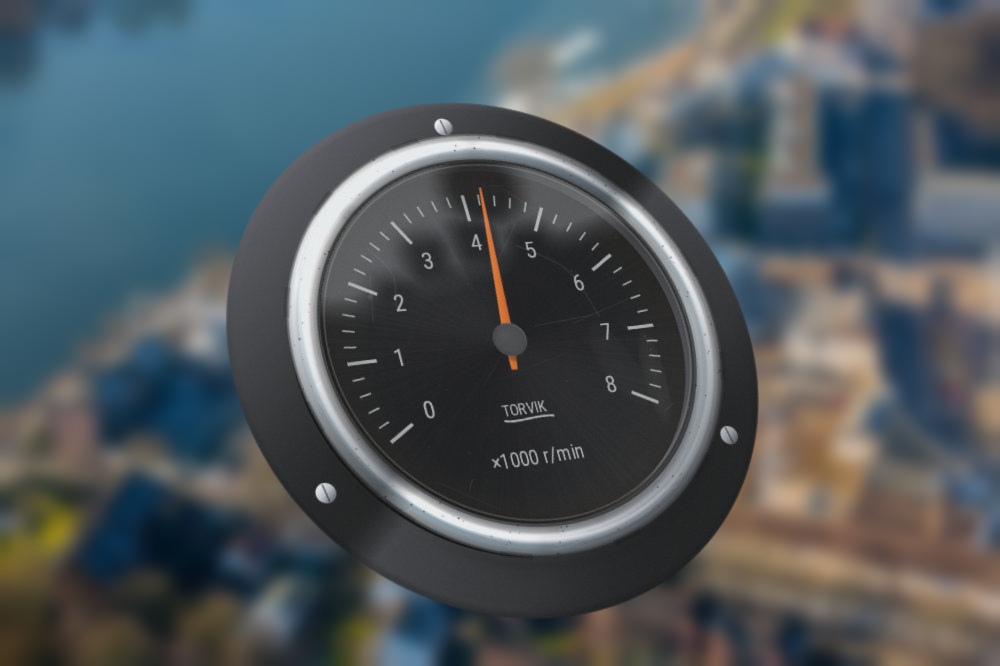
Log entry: 4200 rpm
